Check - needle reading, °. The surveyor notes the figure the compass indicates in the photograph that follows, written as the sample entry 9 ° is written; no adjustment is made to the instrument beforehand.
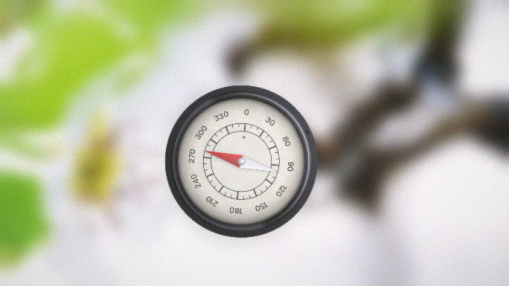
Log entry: 280 °
